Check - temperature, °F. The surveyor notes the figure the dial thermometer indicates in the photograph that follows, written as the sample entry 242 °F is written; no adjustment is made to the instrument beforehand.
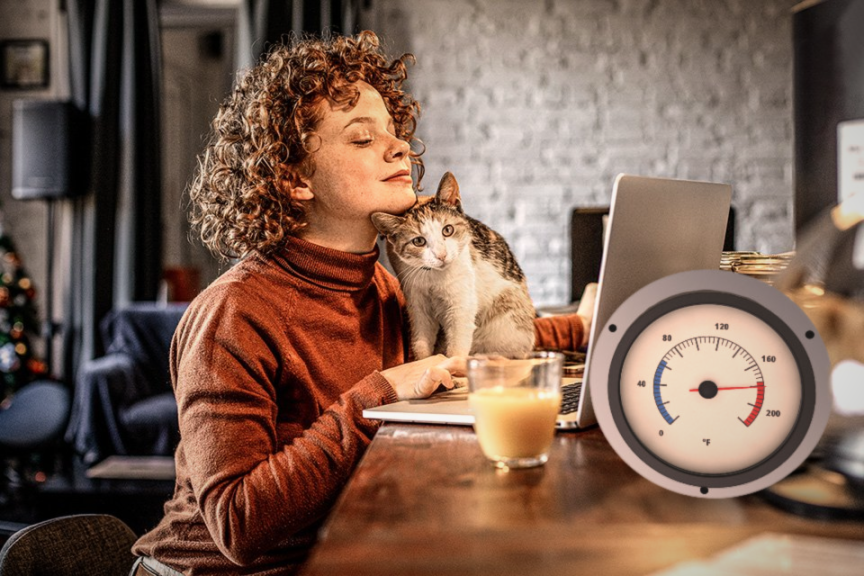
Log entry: 180 °F
